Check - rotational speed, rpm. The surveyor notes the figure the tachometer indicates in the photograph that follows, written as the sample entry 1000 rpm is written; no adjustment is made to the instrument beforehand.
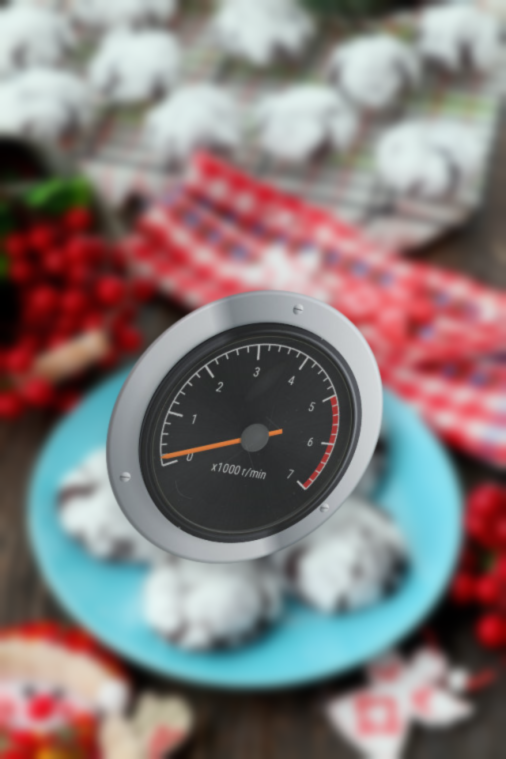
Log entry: 200 rpm
